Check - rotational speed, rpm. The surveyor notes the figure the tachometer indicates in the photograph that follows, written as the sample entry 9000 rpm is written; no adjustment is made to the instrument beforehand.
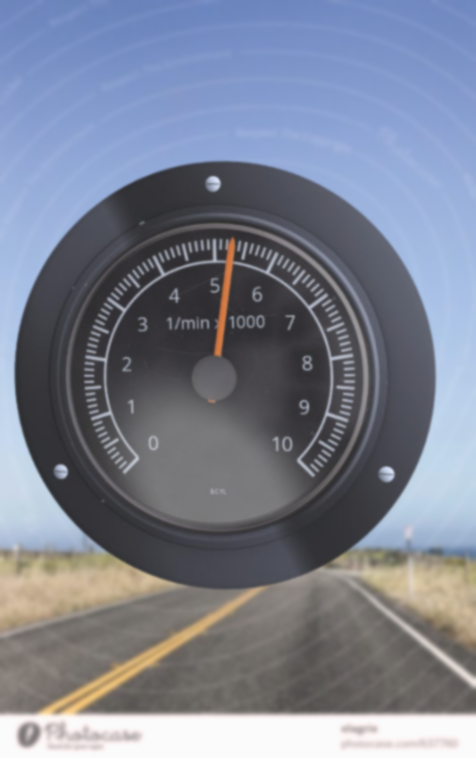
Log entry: 5300 rpm
